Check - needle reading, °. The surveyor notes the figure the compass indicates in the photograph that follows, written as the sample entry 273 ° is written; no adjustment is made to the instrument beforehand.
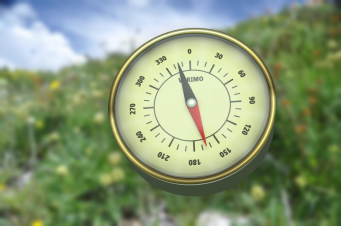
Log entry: 165 °
